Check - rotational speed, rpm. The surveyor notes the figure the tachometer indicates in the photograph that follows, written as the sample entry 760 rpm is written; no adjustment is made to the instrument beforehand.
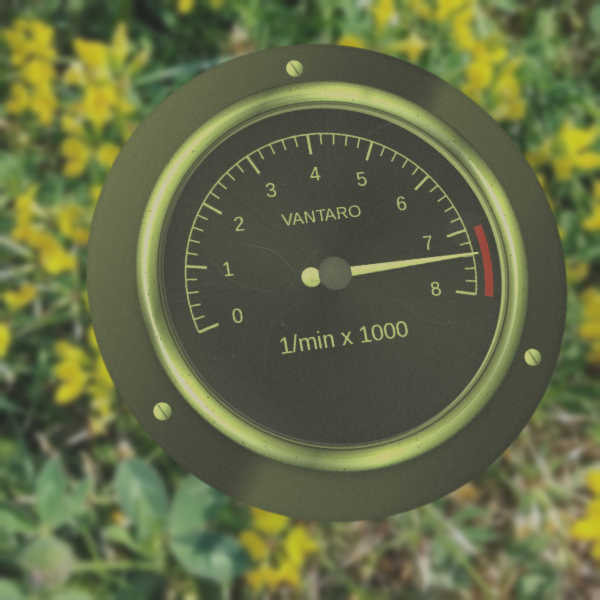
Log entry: 7400 rpm
